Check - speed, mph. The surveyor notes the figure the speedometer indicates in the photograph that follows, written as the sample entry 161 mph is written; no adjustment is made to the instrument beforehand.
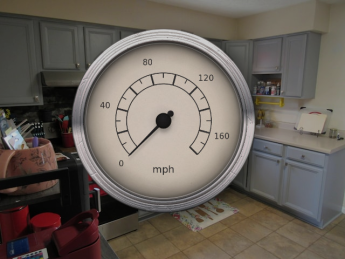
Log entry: 0 mph
